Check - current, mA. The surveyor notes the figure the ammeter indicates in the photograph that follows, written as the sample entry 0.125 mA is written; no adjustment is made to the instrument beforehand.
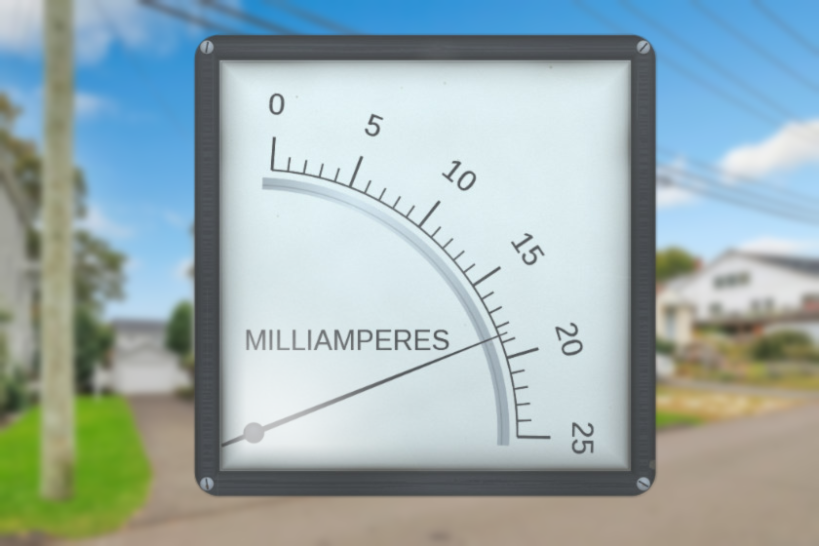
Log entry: 18.5 mA
